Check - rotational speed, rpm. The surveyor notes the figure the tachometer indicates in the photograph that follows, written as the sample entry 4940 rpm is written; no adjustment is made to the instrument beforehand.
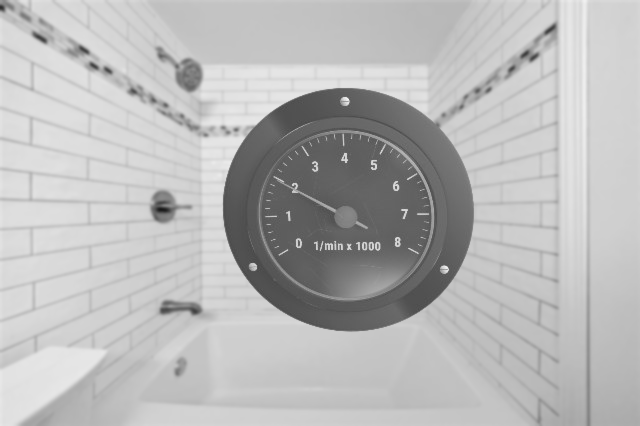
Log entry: 2000 rpm
